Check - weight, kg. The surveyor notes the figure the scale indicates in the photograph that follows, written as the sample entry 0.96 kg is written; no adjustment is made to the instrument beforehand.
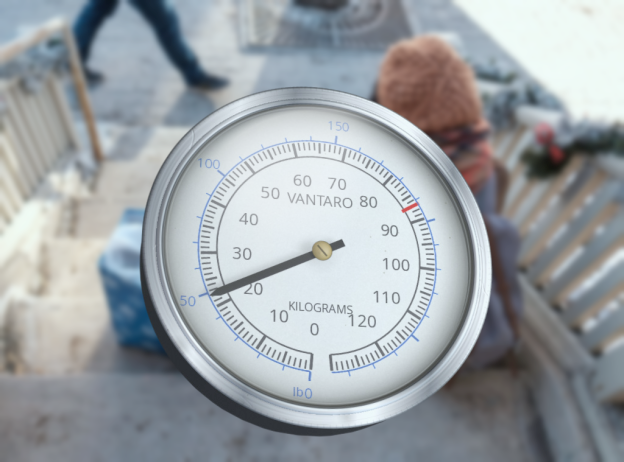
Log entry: 22 kg
